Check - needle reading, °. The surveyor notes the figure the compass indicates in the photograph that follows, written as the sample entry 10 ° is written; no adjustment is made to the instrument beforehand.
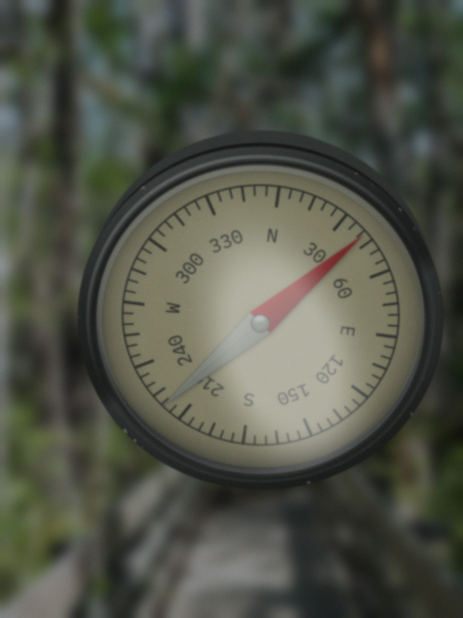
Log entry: 40 °
